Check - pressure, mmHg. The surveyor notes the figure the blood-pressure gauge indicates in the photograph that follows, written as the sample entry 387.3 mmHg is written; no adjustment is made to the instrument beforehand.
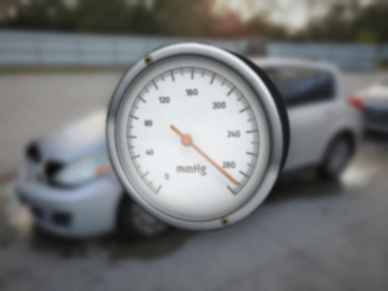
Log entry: 290 mmHg
